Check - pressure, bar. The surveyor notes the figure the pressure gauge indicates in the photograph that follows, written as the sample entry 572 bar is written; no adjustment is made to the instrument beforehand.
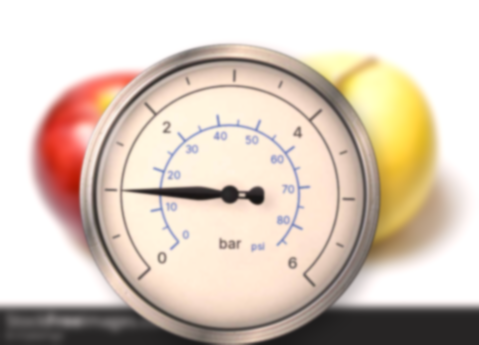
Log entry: 1 bar
